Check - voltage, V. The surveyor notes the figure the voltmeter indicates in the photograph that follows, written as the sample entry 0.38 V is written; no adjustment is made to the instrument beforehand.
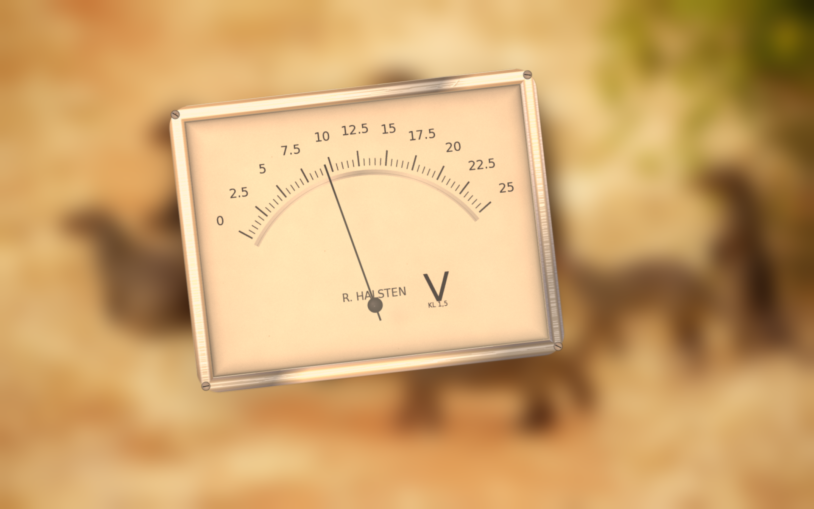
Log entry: 9.5 V
